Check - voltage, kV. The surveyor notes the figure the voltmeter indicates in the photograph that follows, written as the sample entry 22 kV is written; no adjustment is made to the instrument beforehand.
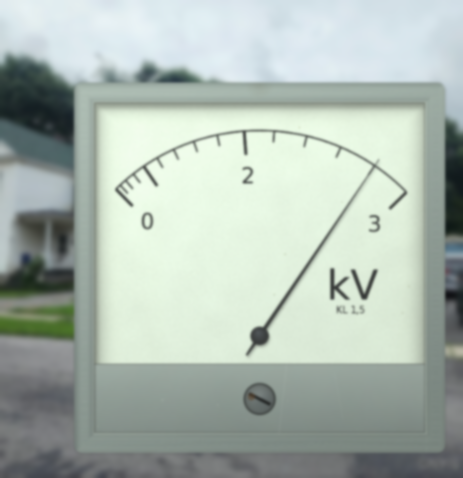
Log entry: 2.8 kV
